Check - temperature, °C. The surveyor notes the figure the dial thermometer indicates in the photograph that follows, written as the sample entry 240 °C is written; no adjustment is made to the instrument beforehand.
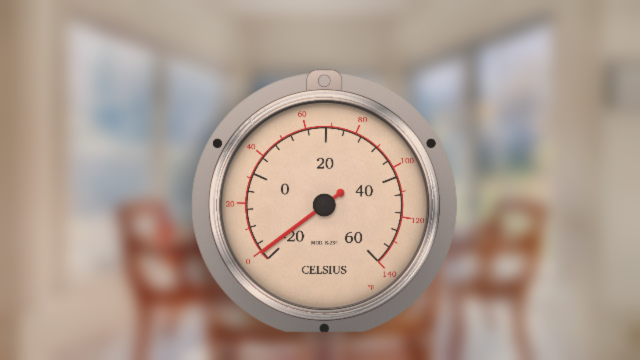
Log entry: -18 °C
